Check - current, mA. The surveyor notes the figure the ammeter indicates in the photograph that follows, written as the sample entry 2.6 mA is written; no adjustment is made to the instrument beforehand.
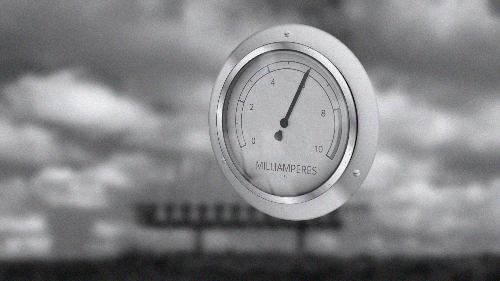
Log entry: 6 mA
